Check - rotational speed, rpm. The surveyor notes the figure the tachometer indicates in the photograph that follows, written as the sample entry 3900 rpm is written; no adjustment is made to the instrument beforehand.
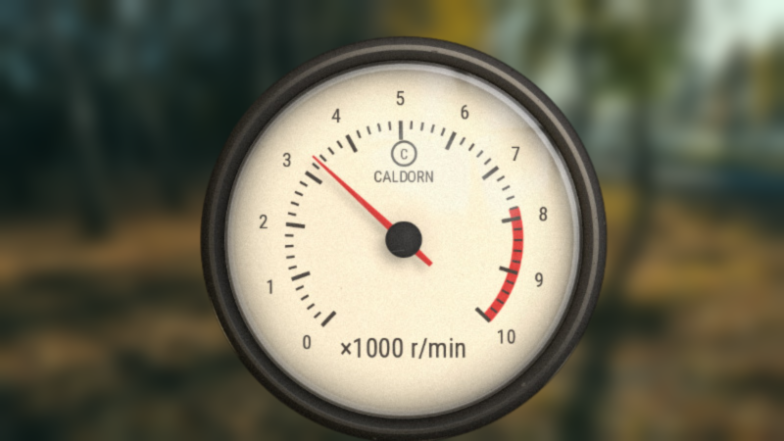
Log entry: 3300 rpm
